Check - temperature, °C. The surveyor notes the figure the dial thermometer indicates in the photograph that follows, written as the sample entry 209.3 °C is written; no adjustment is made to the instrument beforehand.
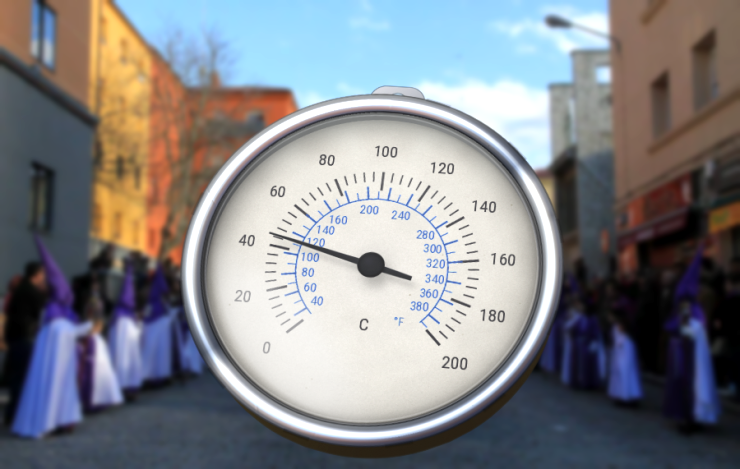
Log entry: 44 °C
